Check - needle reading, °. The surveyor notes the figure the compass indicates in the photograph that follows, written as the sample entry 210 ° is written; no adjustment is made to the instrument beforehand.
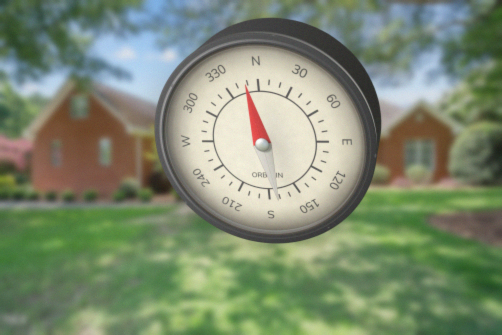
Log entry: 350 °
